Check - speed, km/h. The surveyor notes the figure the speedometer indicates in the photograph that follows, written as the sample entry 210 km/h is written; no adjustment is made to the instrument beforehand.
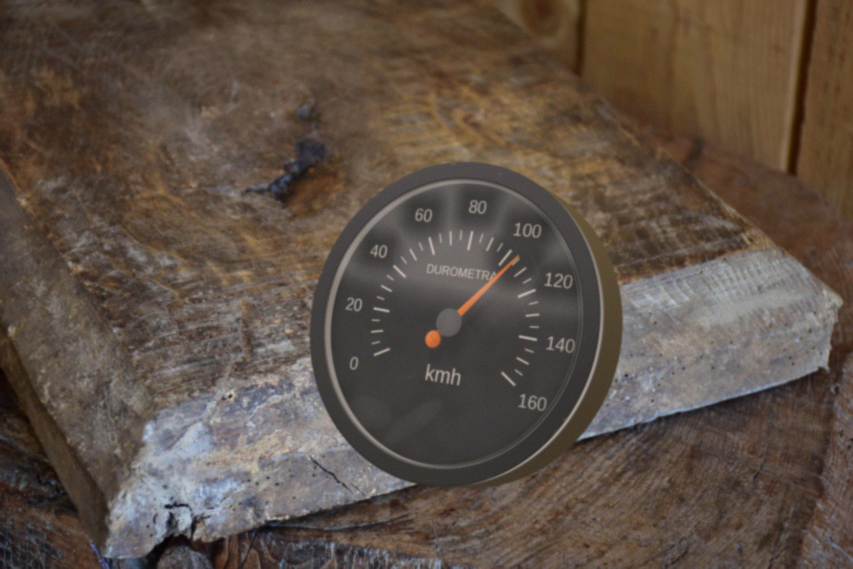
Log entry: 105 km/h
